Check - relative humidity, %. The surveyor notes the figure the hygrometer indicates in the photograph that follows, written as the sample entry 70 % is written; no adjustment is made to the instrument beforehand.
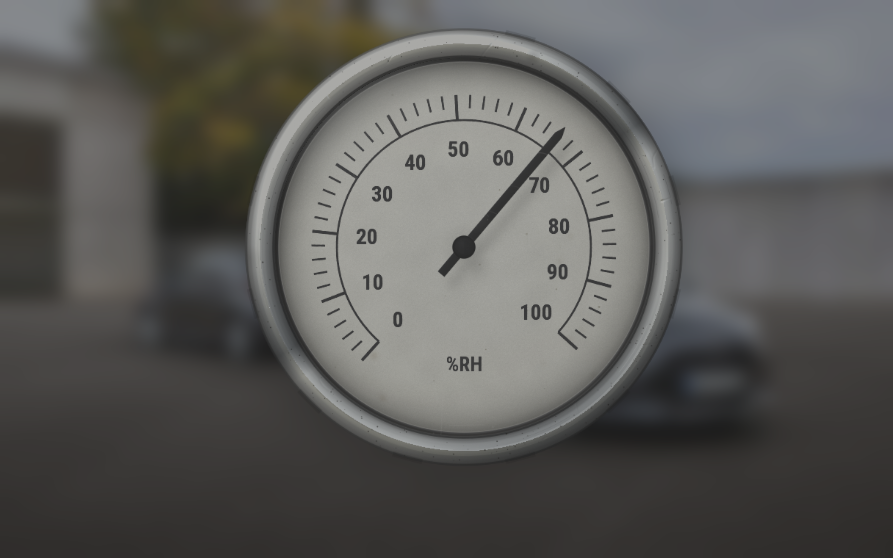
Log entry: 66 %
